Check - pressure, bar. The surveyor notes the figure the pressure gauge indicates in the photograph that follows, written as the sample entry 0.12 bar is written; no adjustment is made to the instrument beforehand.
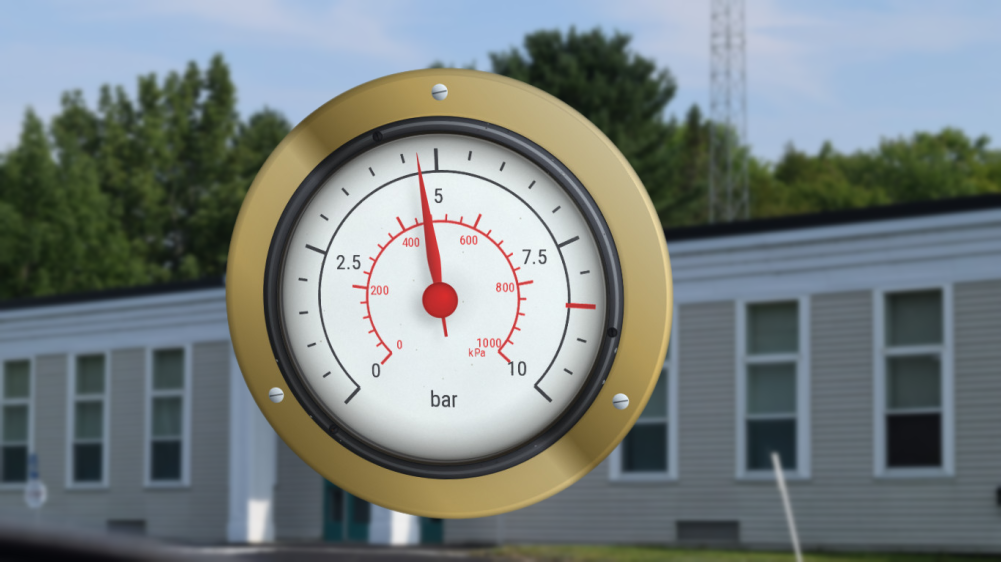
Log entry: 4.75 bar
